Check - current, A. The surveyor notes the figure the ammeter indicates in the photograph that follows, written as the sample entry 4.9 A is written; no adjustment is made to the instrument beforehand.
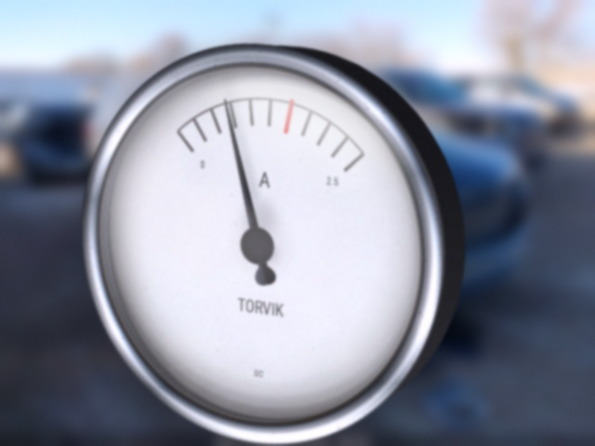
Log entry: 0.75 A
